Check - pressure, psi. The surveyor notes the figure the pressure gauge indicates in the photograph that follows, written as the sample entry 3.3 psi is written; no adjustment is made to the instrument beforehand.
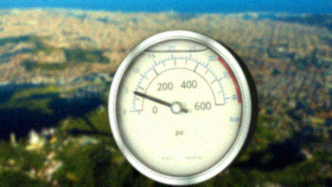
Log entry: 75 psi
